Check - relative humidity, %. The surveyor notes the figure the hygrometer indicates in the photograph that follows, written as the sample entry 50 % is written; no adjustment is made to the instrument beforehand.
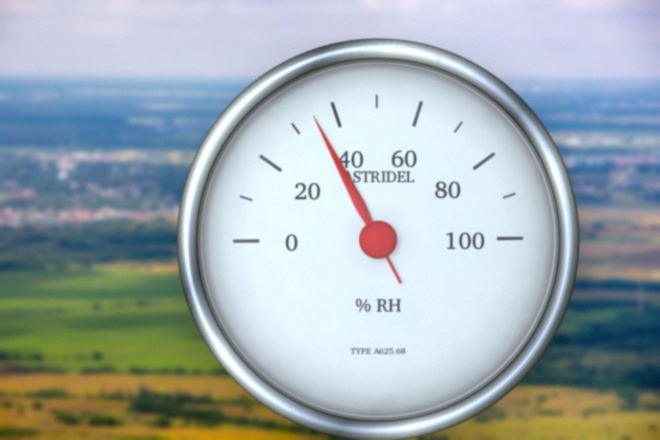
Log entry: 35 %
